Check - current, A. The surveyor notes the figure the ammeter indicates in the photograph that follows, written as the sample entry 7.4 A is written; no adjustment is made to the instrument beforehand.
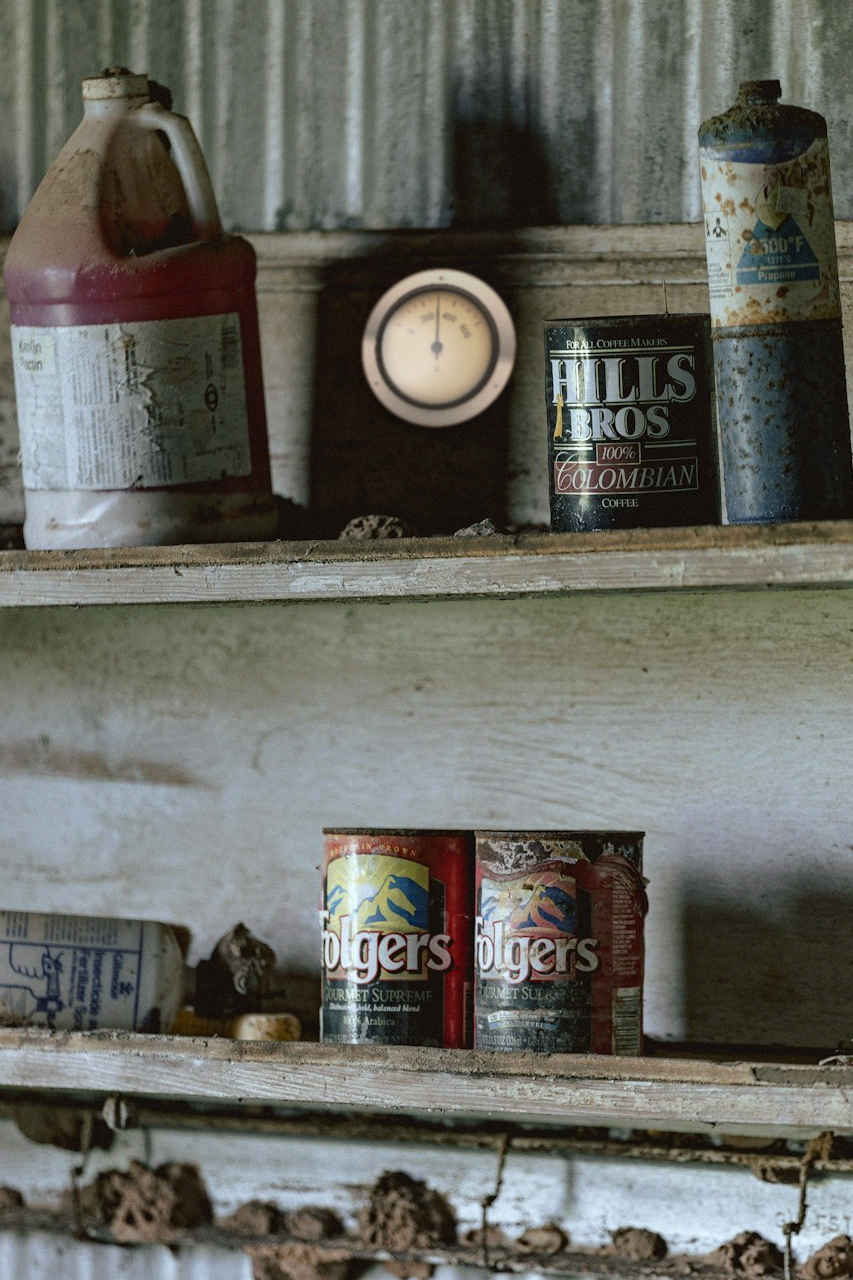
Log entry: 300 A
